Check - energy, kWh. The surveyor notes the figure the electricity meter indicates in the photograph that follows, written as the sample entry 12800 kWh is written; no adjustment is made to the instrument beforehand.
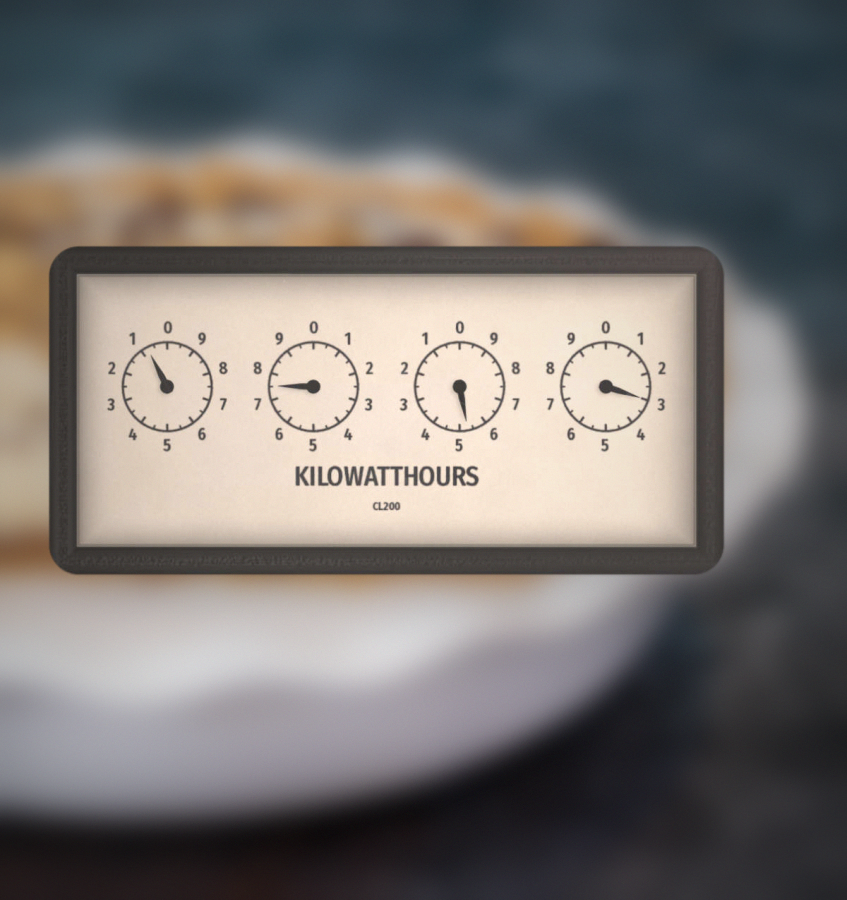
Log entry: 753 kWh
